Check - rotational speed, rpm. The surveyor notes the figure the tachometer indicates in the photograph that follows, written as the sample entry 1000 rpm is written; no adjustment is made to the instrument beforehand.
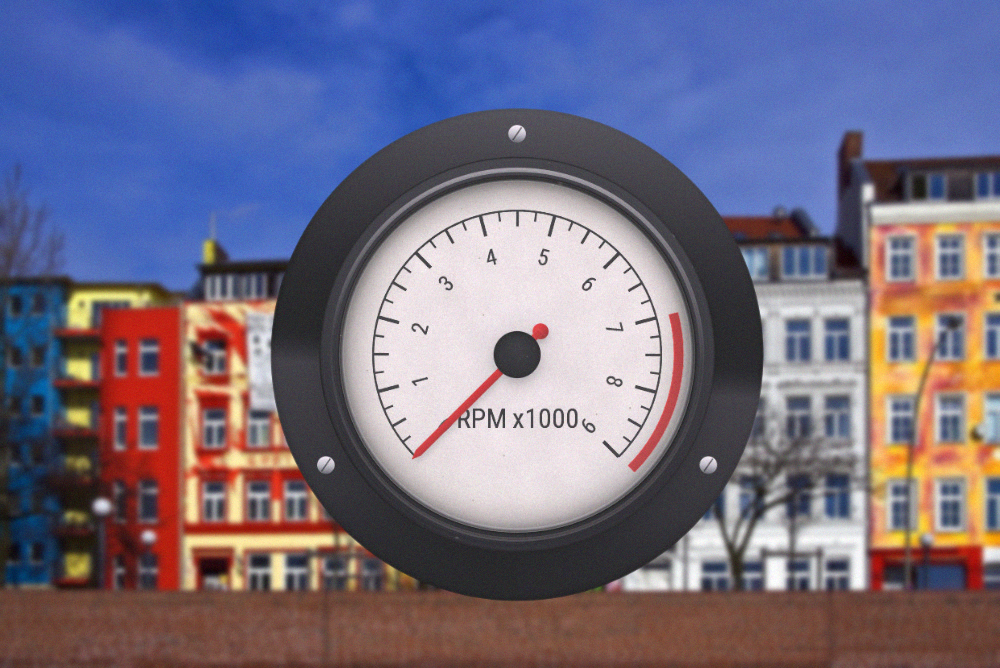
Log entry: 0 rpm
